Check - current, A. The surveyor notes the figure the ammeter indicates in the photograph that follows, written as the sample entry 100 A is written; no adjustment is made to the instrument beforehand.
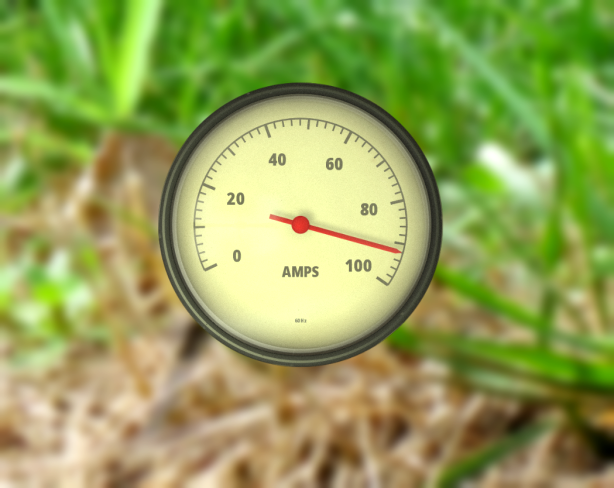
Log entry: 92 A
